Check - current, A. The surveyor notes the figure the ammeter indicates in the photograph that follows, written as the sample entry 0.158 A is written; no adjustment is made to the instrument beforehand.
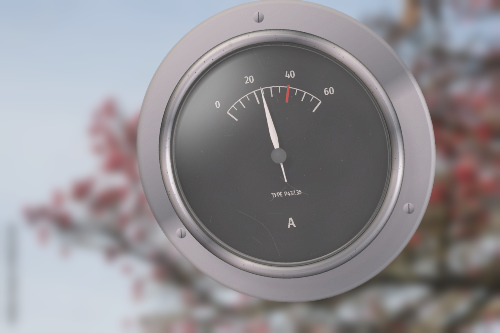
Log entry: 25 A
